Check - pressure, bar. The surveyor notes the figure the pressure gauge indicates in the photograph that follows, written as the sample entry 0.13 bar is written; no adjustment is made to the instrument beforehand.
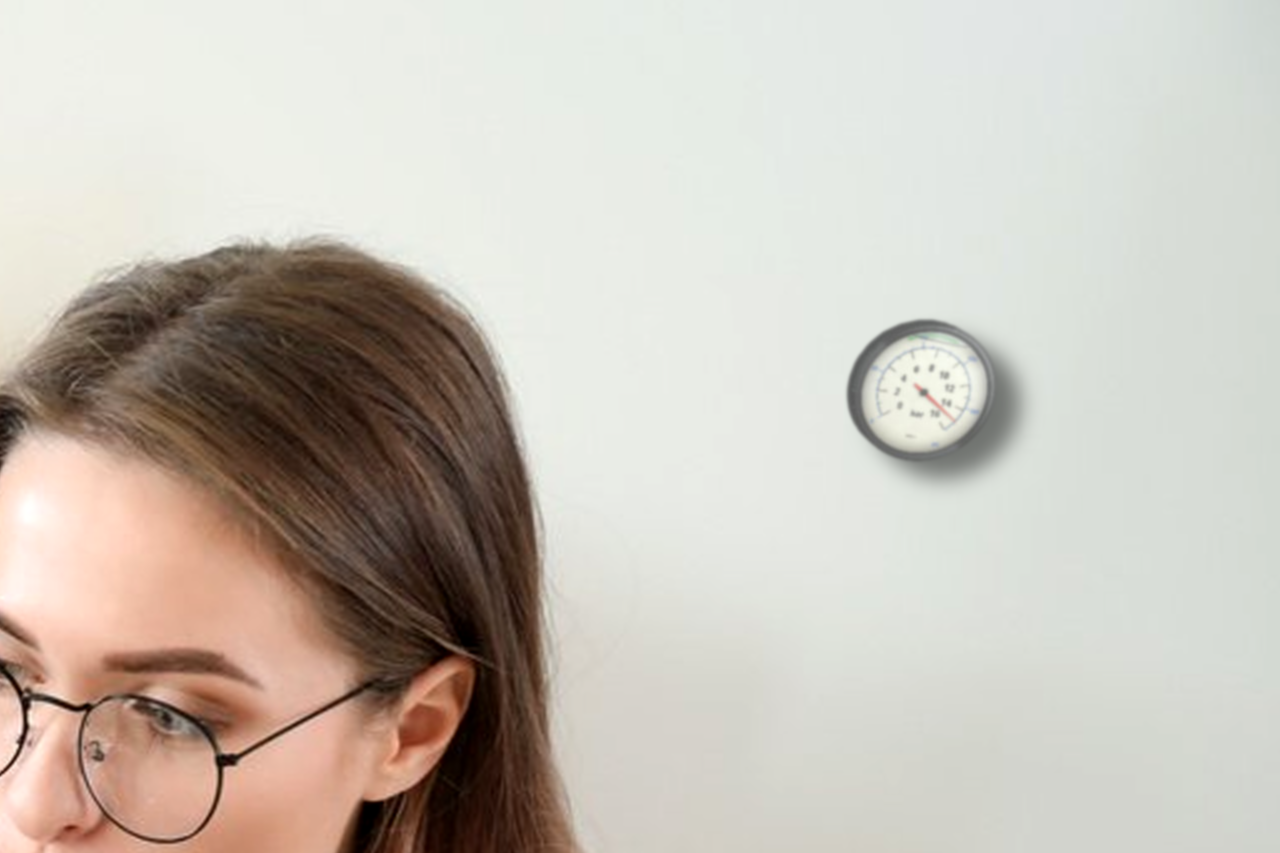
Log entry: 15 bar
